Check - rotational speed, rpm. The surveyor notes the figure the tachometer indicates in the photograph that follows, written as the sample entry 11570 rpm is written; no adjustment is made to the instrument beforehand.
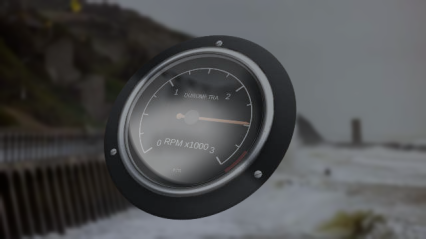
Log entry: 2500 rpm
